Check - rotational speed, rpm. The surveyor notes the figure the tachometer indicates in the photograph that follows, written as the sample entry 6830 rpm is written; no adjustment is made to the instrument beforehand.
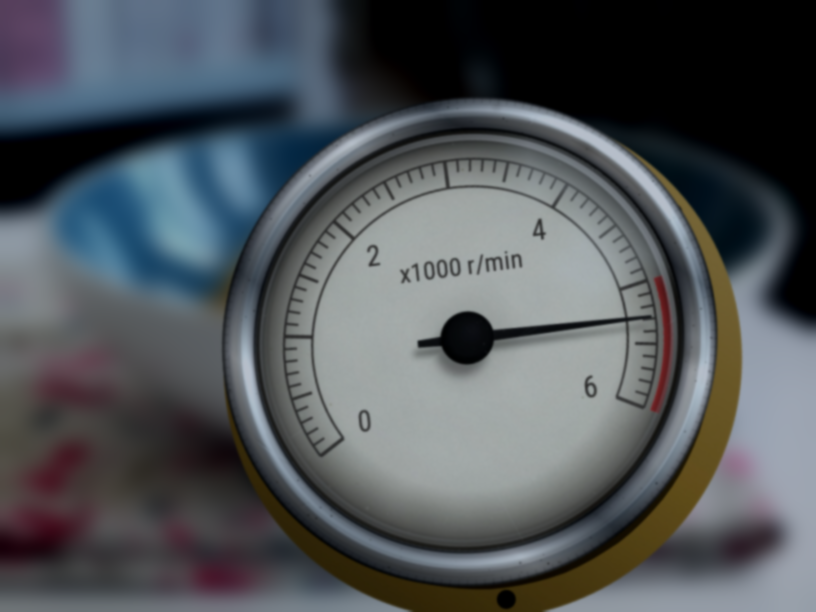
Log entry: 5300 rpm
